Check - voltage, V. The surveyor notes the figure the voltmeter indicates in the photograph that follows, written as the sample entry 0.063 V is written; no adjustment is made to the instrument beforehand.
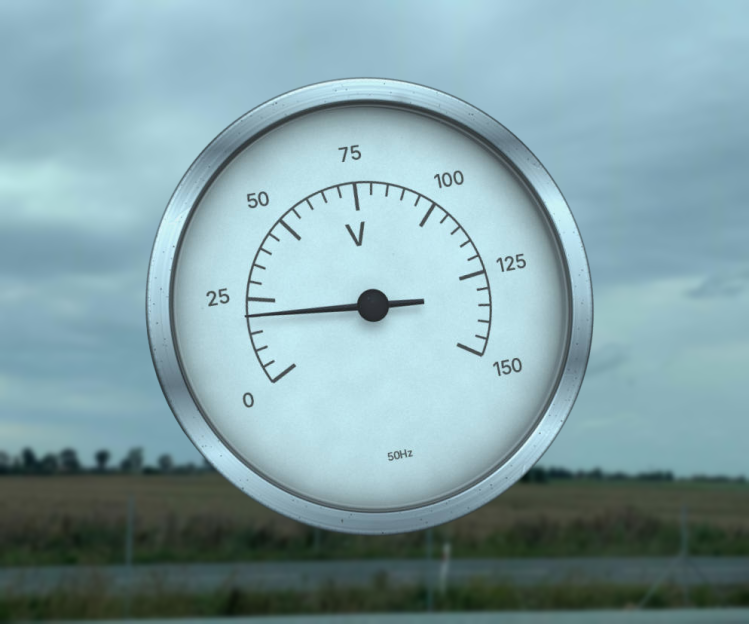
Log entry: 20 V
